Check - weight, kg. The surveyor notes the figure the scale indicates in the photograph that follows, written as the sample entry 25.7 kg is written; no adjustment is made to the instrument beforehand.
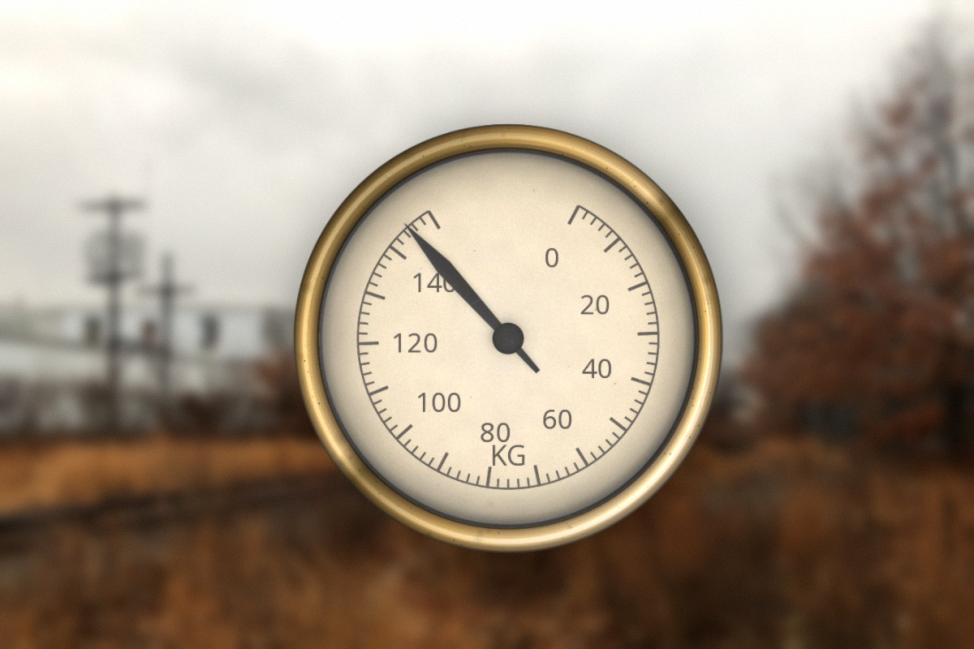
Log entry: 145 kg
